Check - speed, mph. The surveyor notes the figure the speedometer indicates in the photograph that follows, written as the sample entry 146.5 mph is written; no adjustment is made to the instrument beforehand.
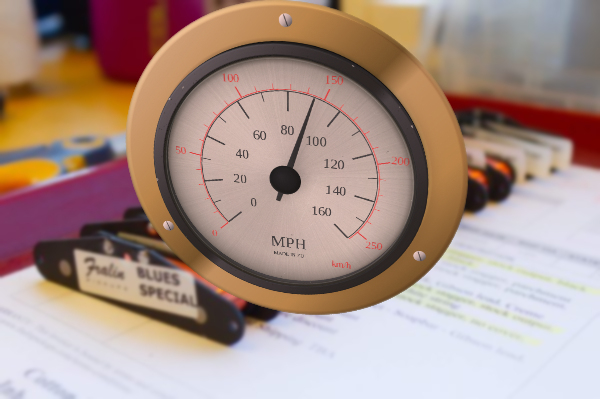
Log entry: 90 mph
